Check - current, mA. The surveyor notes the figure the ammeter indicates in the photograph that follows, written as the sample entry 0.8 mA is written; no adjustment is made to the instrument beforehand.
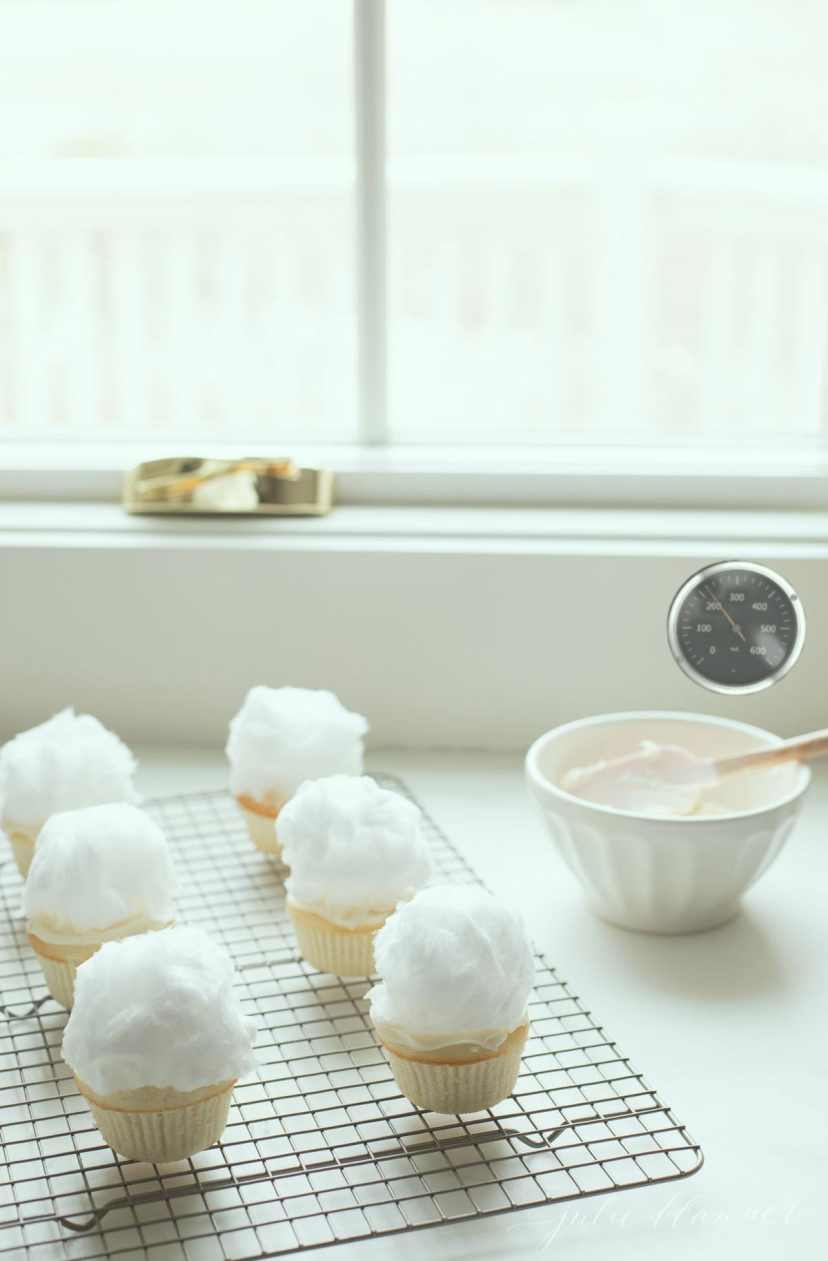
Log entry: 220 mA
